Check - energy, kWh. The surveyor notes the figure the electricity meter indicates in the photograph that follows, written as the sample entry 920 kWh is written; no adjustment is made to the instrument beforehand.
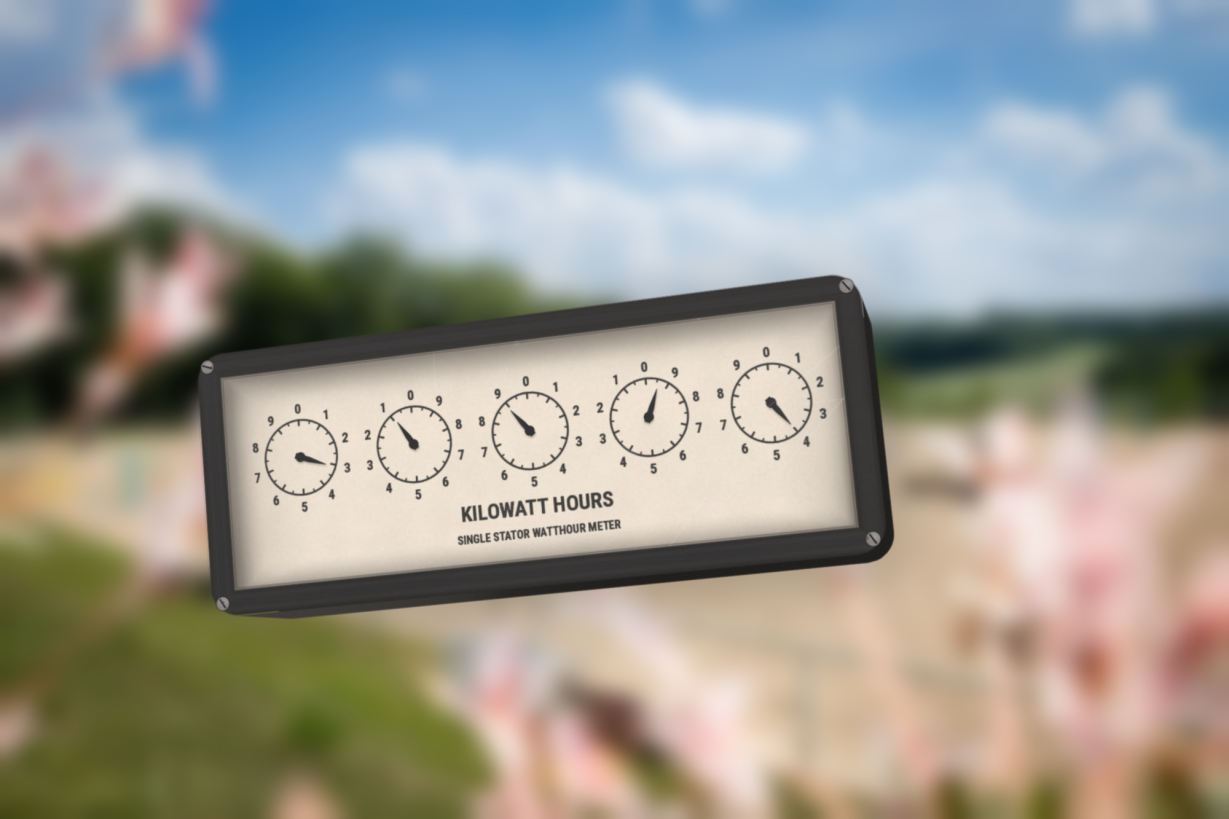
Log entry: 30894 kWh
